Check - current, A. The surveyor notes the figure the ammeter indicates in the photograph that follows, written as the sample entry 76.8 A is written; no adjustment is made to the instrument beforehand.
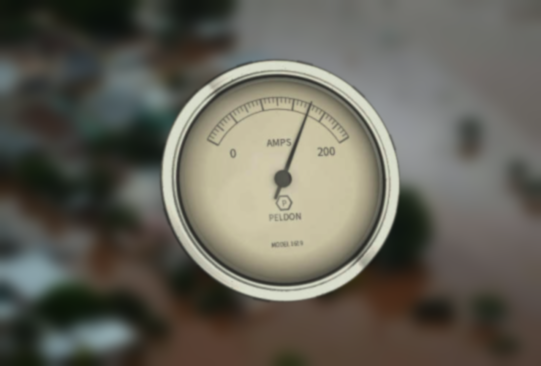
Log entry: 140 A
